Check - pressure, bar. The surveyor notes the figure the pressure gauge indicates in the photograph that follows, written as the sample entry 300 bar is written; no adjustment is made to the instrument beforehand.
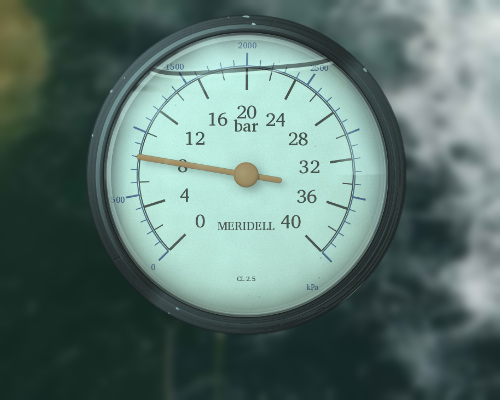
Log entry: 8 bar
